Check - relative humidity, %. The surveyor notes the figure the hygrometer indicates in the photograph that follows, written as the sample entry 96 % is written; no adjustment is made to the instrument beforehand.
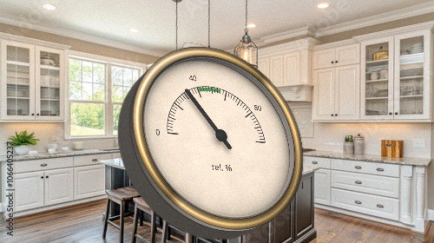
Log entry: 30 %
